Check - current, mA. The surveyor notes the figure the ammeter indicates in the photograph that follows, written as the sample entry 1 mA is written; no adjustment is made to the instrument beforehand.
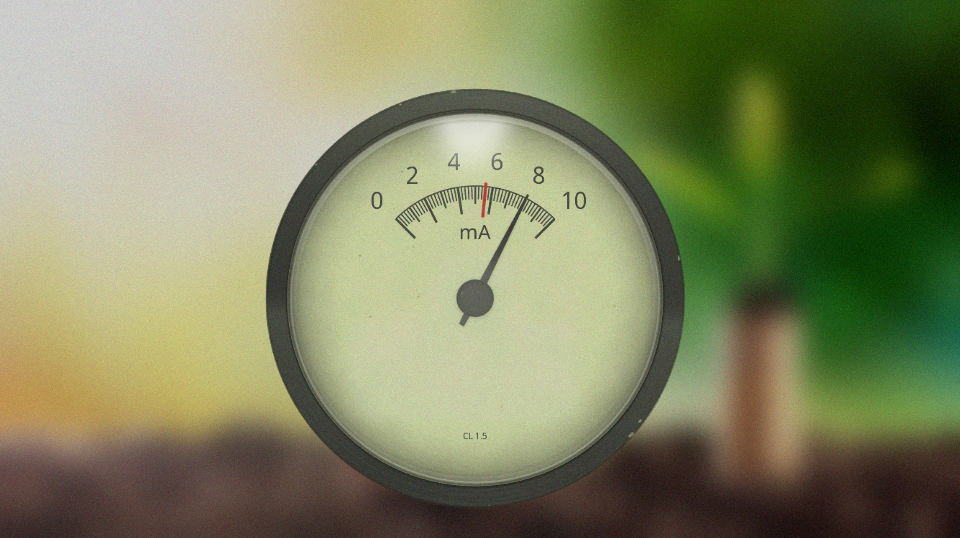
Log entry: 8 mA
